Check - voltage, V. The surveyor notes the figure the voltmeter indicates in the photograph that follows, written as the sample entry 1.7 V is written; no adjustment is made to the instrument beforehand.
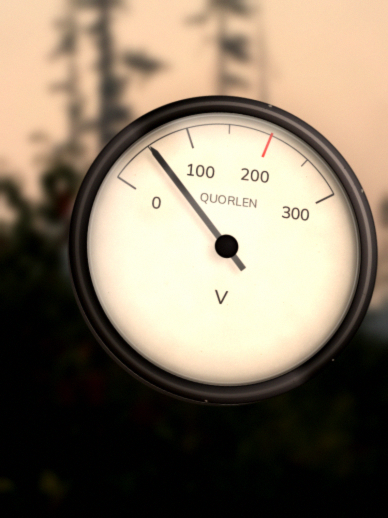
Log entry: 50 V
